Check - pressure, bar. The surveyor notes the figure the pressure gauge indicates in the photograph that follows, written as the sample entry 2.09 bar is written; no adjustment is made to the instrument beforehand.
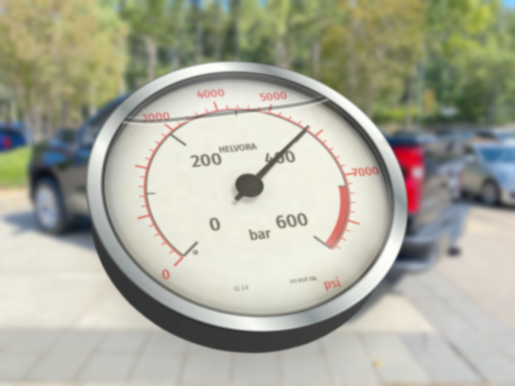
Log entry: 400 bar
